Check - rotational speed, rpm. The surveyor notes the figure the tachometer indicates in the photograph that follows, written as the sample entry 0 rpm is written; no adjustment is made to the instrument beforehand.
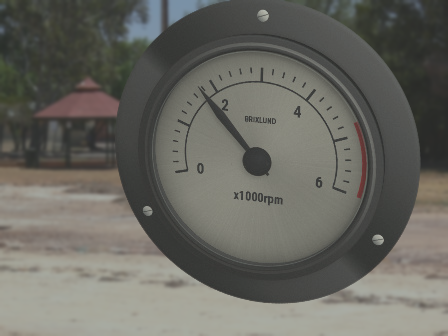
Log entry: 1800 rpm
